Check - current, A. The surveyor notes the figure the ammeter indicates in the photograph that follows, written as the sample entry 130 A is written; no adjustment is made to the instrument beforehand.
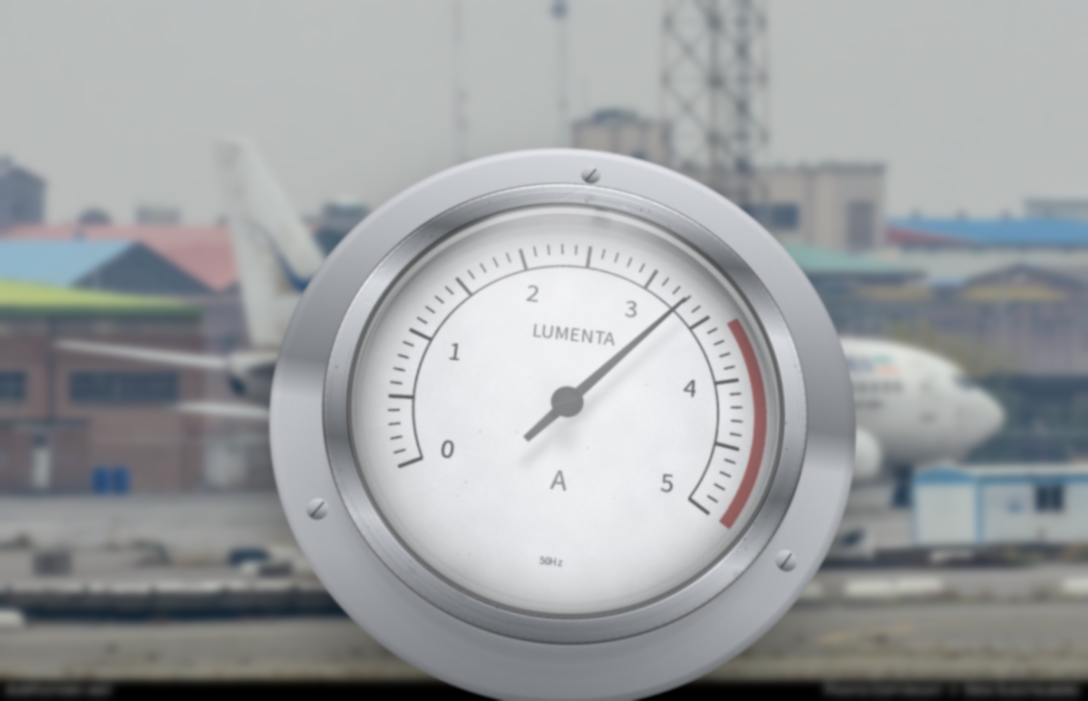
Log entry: 3.3 A
